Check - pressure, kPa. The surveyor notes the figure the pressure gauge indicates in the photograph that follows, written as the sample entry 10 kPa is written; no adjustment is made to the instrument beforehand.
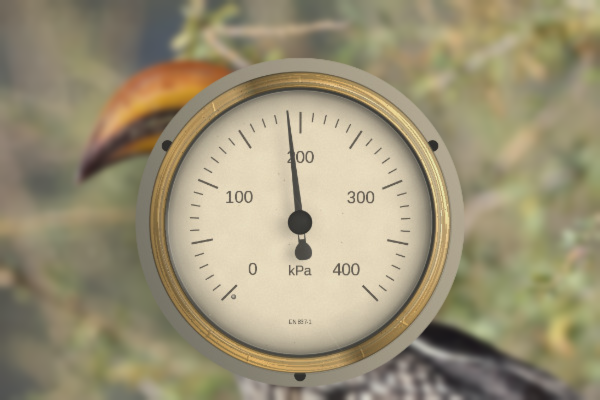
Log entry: 190 kPa
